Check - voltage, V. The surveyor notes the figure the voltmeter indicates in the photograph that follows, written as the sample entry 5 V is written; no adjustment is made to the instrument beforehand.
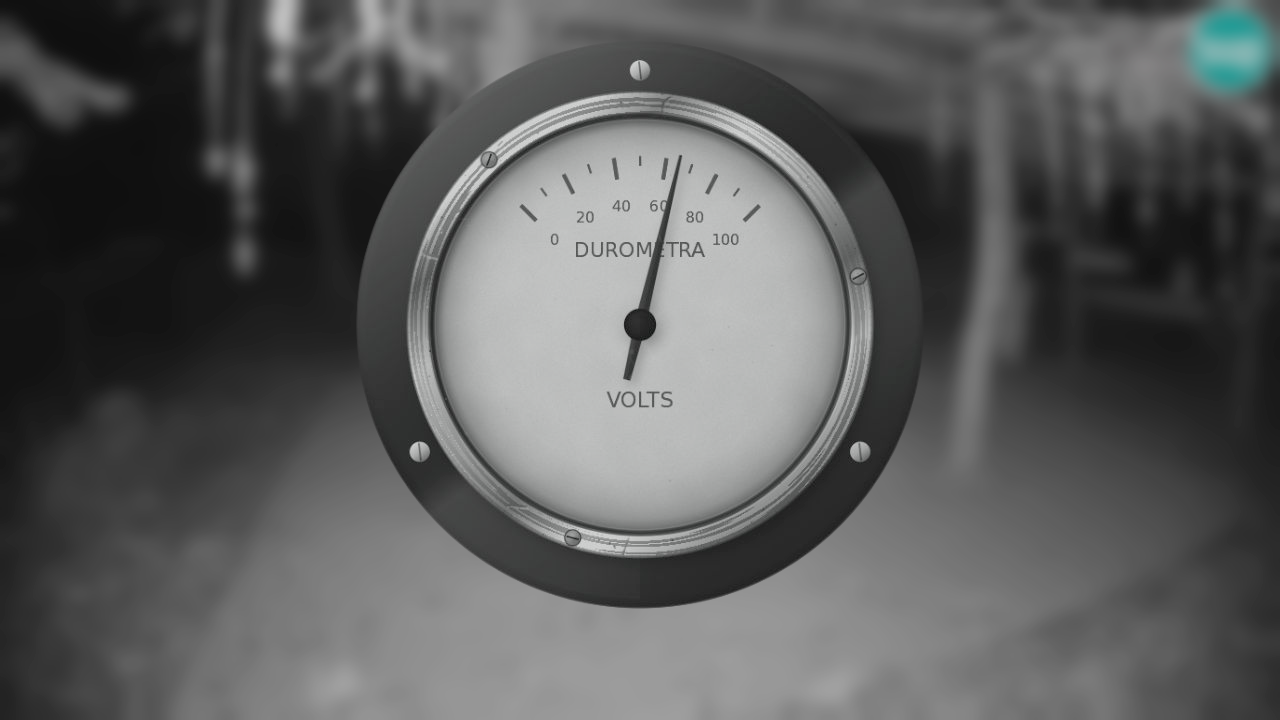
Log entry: 65 V
